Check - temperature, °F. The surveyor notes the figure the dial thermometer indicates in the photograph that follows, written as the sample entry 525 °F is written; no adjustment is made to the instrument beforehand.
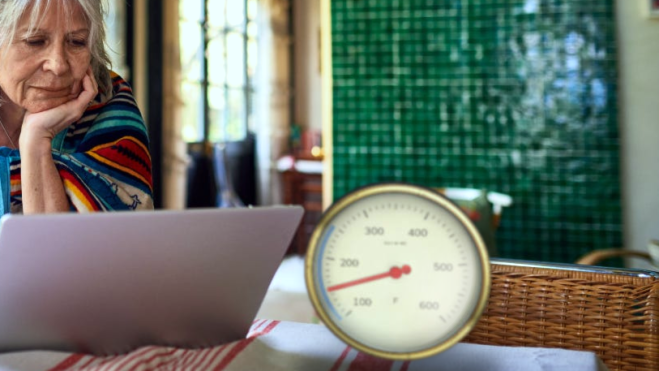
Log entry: 150 °F
